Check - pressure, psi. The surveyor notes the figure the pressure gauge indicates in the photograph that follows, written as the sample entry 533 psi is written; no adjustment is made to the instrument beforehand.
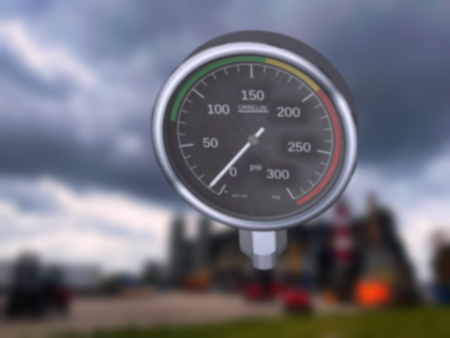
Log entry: 10 psi
